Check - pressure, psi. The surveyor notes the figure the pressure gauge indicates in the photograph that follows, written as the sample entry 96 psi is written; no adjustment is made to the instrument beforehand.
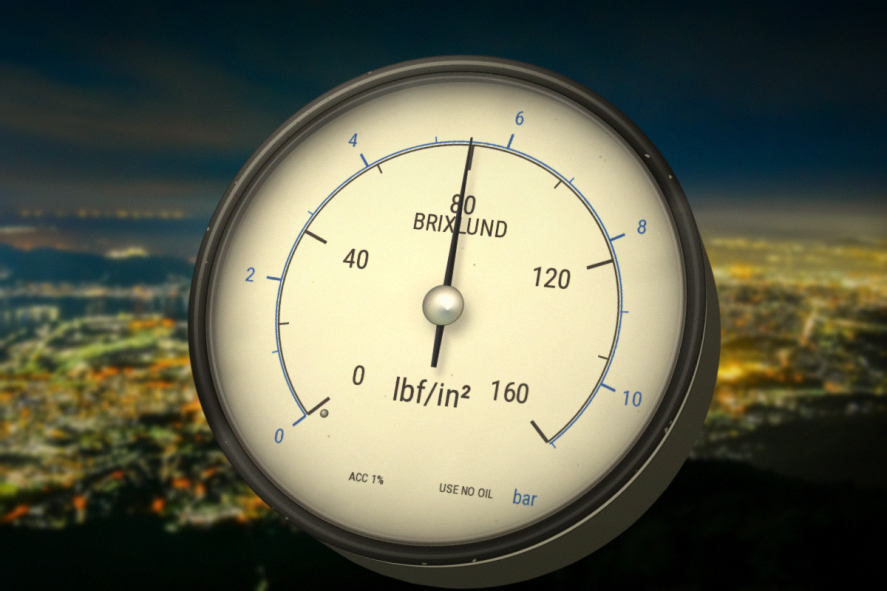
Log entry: 80 psi
